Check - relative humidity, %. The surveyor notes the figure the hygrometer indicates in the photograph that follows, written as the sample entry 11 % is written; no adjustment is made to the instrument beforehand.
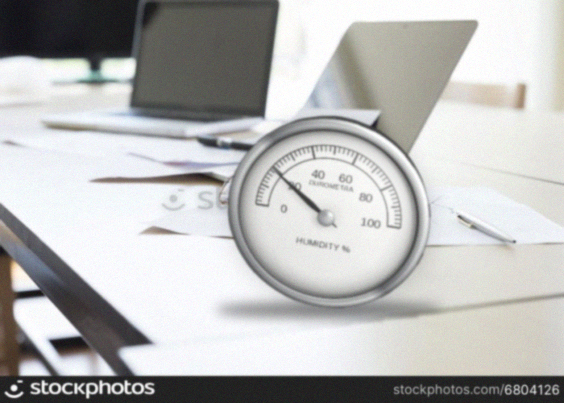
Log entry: 20 %
